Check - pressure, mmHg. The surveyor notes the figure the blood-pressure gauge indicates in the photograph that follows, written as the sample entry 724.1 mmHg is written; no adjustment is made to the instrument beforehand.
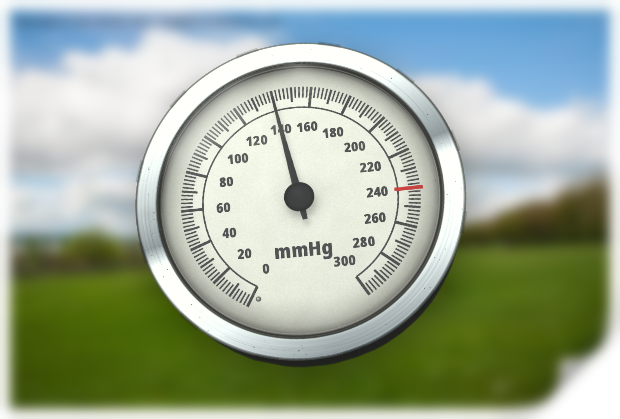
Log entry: 140 mmHg
